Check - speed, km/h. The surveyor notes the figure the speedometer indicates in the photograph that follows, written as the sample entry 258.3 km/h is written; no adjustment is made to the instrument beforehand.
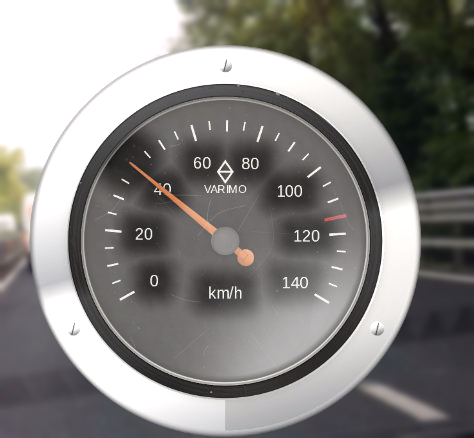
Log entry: 40 km/h
